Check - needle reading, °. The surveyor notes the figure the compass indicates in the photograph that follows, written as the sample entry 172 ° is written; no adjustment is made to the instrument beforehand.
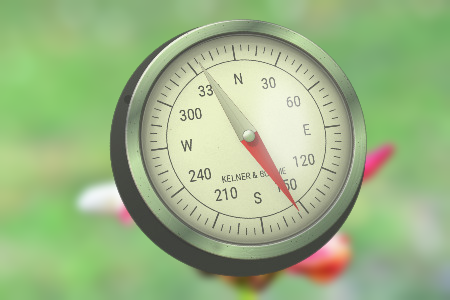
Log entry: 155 °
